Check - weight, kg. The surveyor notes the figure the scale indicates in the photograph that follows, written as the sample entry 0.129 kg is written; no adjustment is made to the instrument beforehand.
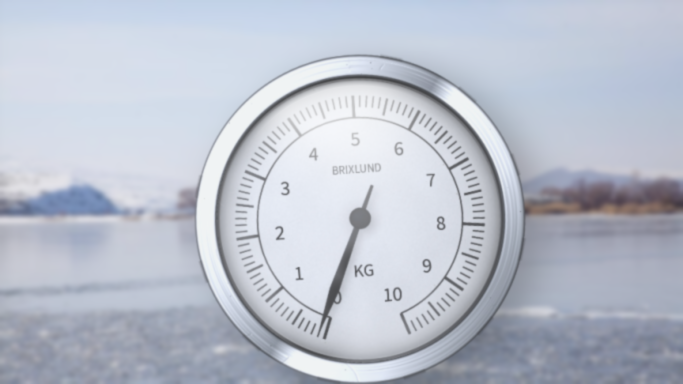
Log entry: 0.1 kg
